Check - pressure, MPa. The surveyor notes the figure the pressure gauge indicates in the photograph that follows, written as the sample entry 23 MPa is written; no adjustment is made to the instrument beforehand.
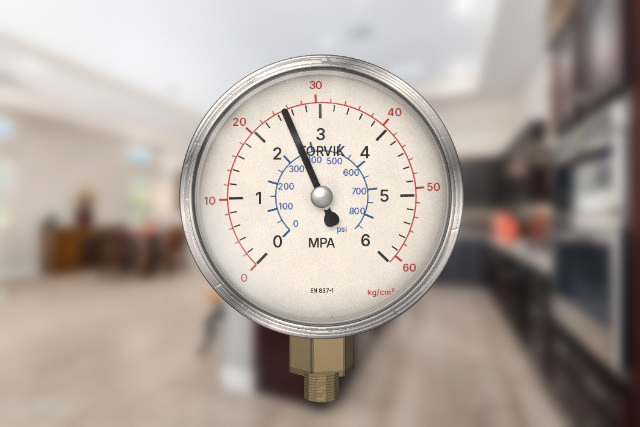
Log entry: 2.5 MPa
